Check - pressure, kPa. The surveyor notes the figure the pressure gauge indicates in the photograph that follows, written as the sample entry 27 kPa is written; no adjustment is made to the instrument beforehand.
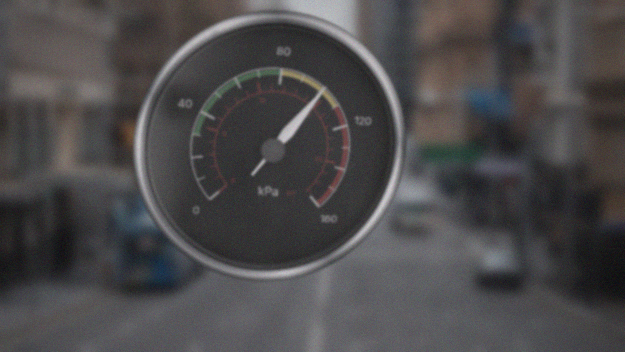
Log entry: 100 kPa
